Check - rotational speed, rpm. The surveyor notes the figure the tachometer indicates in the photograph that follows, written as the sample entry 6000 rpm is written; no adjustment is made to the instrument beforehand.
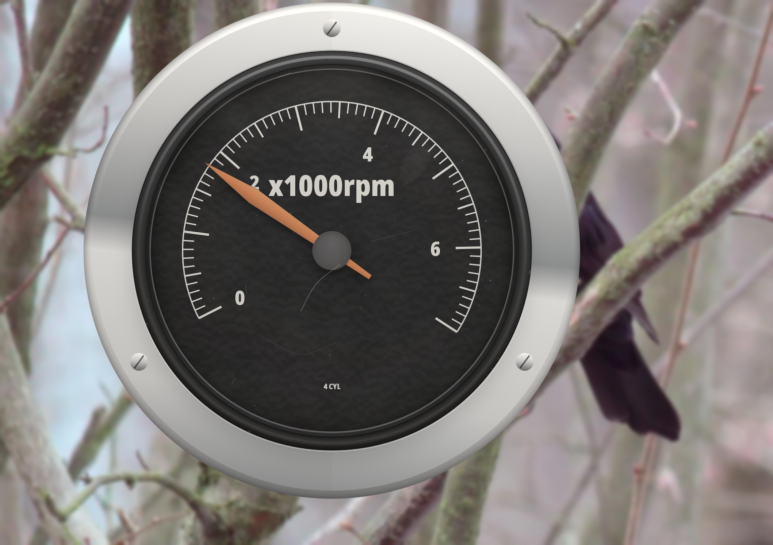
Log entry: 1800 rpm
